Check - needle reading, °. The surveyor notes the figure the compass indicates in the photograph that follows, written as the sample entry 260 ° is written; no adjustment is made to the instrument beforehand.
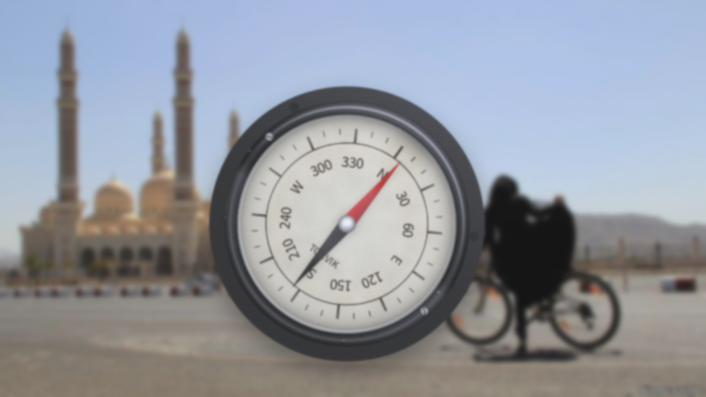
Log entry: 5 °
